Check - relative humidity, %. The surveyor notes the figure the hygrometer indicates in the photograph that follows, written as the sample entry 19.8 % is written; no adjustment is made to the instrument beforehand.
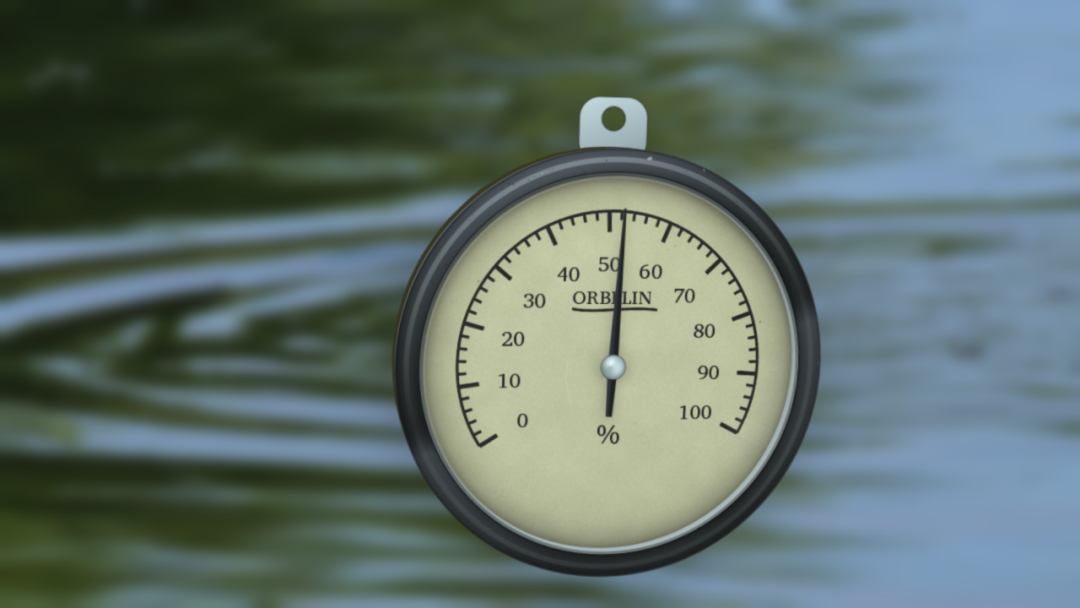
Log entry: 52 %
